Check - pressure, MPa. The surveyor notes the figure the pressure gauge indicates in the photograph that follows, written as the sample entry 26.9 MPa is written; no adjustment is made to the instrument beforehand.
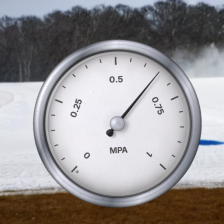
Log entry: 0.65 MPa
